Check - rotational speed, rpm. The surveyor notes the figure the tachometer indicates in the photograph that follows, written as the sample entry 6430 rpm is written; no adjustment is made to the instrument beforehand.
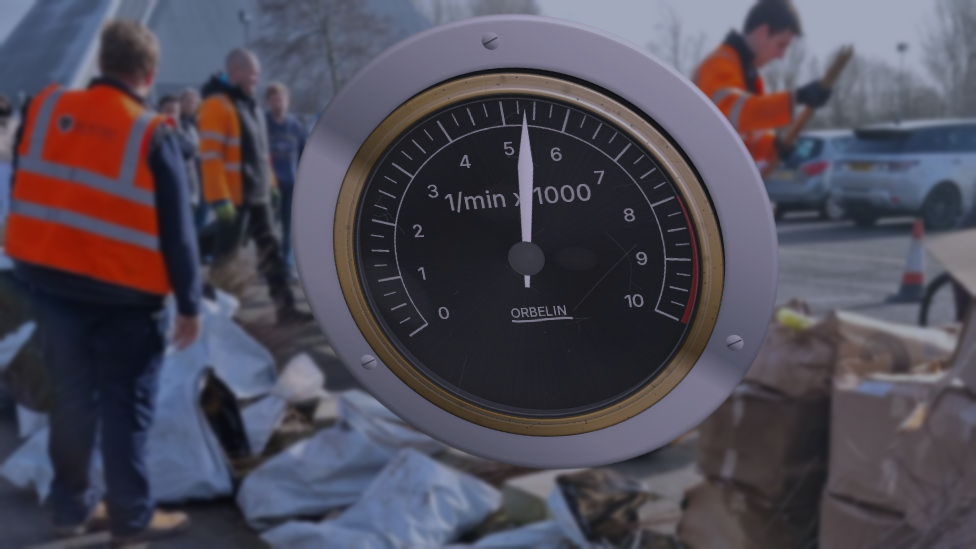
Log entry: 5375 rpm
